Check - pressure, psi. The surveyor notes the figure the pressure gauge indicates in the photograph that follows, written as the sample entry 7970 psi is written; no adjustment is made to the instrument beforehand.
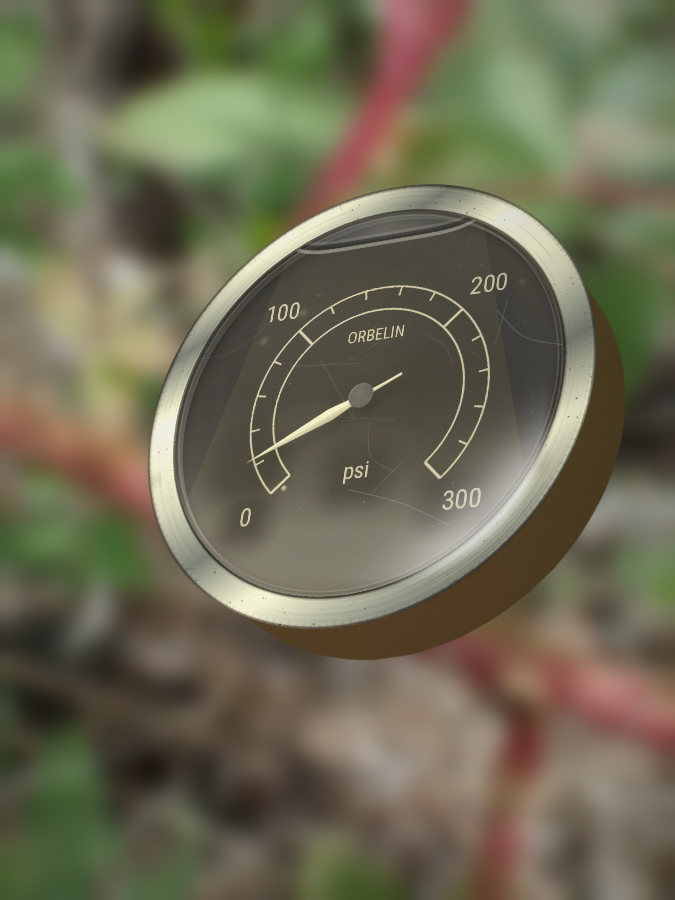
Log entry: 20 psi
